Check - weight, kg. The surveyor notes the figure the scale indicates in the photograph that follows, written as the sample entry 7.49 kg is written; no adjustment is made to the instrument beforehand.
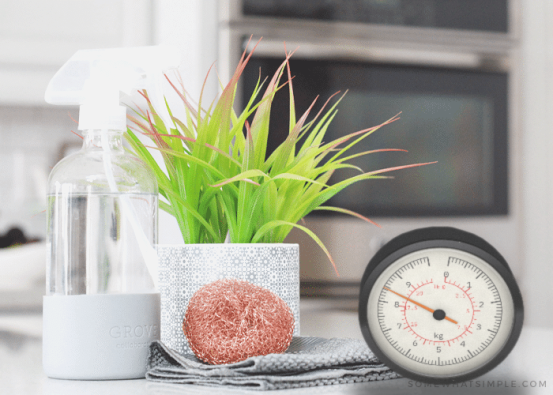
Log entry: 8.5 kg
